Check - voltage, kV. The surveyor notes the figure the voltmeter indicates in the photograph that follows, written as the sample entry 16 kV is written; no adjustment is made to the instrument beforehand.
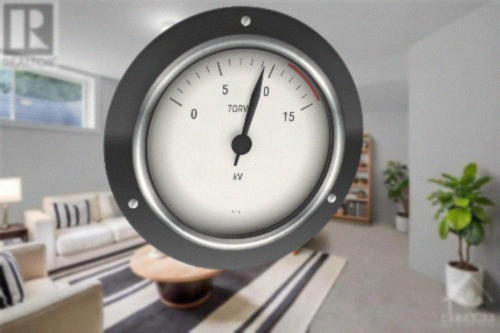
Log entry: 9 kV
